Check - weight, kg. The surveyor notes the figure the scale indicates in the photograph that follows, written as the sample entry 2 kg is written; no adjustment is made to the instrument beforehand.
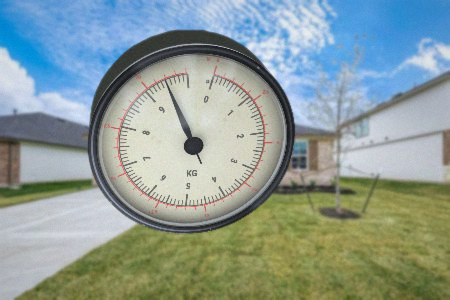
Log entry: 9.5 kg
